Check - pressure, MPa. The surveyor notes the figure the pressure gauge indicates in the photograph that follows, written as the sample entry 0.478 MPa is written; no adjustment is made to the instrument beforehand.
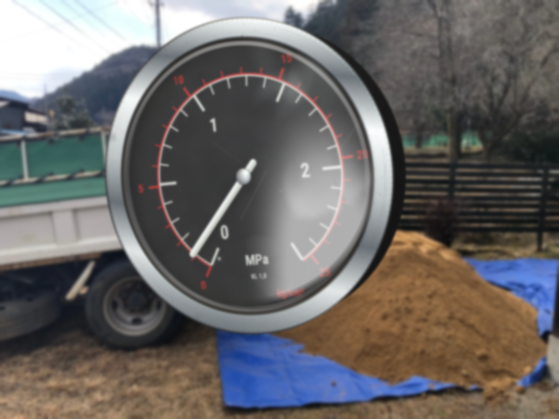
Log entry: 0.1 MPa
